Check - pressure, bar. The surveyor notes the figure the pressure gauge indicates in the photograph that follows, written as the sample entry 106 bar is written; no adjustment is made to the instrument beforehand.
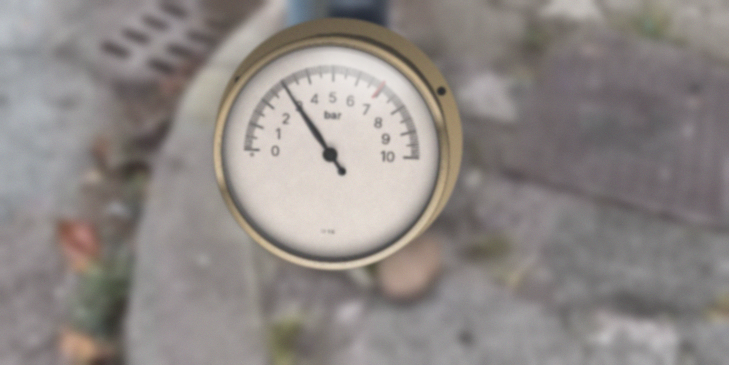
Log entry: 3 bar
